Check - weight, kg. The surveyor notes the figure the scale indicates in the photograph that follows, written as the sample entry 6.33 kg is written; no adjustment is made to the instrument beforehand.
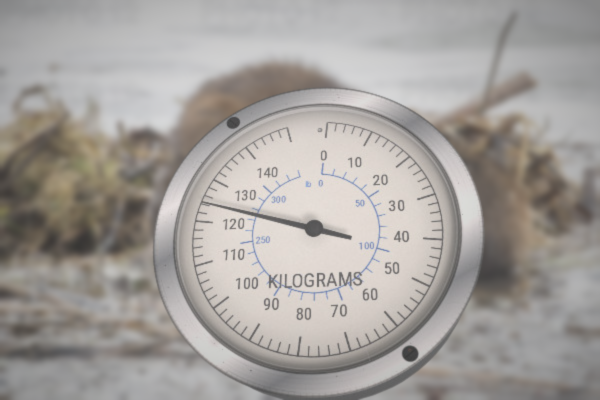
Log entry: 124 kg
